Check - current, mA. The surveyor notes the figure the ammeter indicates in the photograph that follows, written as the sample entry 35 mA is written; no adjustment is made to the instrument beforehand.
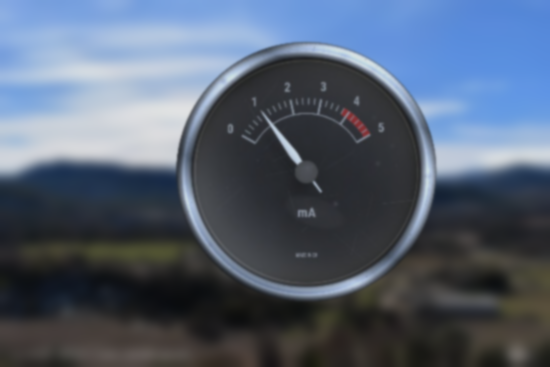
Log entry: 1 mA
